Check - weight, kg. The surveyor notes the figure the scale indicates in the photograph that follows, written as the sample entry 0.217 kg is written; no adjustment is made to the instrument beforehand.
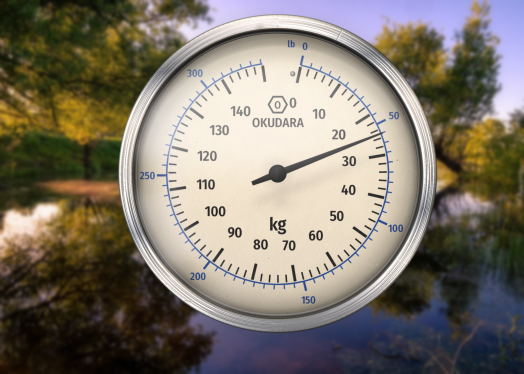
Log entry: 25 kg
